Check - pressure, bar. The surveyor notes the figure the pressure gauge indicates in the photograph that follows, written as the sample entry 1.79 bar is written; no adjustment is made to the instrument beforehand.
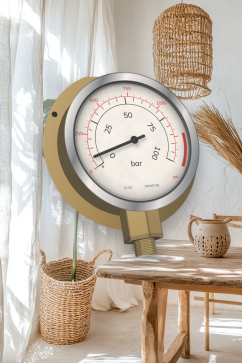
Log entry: 5 bar
